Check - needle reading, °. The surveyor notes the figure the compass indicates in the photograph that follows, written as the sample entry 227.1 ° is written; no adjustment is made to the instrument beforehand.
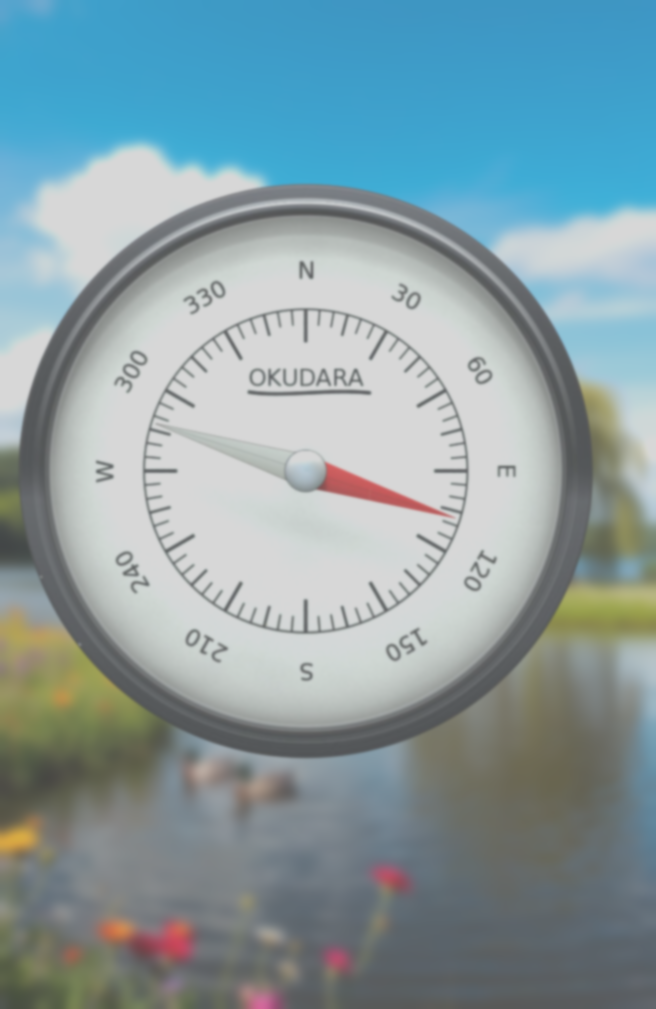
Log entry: 107.5 °
